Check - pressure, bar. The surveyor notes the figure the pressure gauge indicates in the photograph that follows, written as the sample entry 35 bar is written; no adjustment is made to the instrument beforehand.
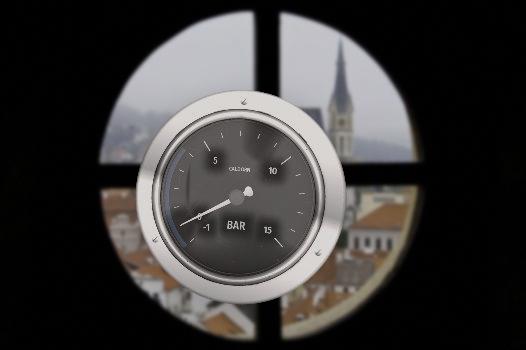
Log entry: 0 bar
